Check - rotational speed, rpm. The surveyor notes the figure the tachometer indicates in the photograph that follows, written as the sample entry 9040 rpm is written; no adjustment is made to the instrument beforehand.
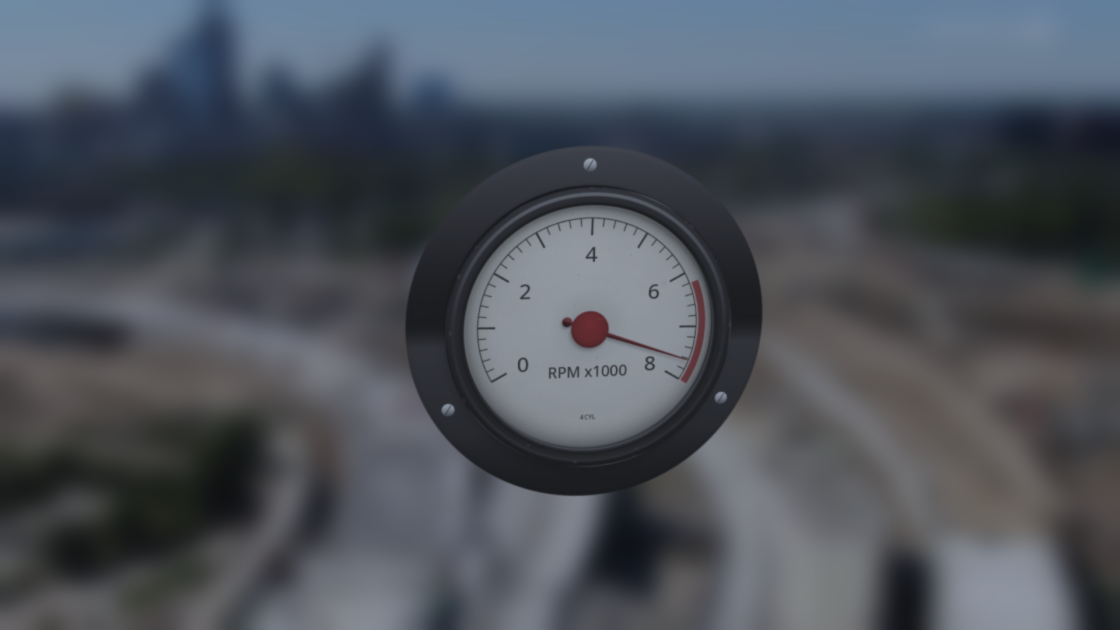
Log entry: 7600 rpm
